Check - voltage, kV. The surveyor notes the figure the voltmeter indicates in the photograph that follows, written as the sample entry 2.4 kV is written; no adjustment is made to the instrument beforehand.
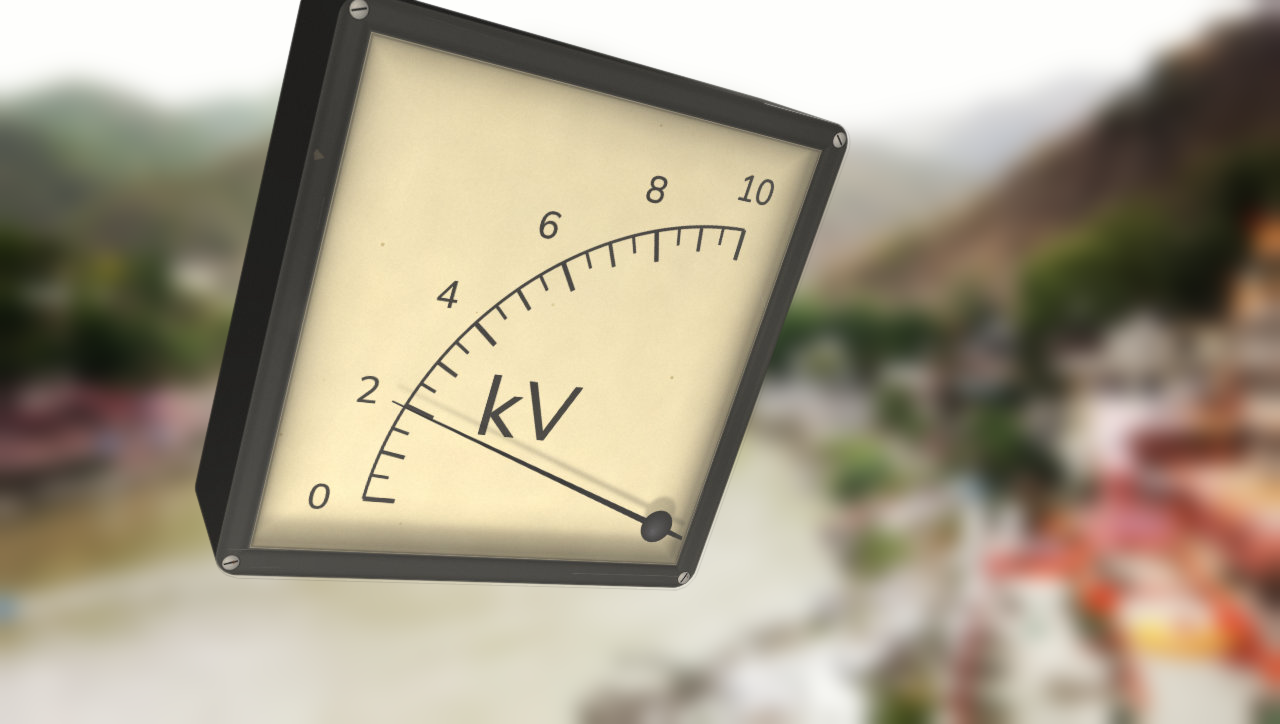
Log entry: 2 kV
